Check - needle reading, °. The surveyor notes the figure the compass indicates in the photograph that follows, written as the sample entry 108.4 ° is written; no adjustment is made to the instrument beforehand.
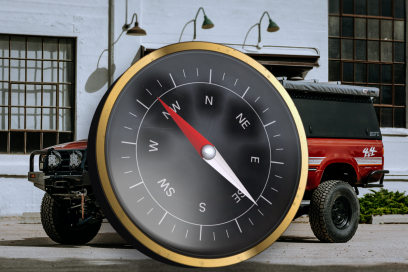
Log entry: 310 °
